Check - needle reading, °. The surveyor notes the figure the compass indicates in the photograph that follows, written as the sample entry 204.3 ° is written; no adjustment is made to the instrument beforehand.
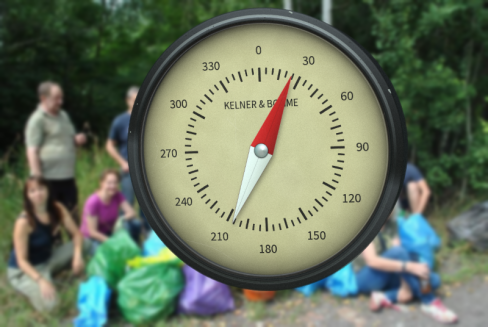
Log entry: 25 °
